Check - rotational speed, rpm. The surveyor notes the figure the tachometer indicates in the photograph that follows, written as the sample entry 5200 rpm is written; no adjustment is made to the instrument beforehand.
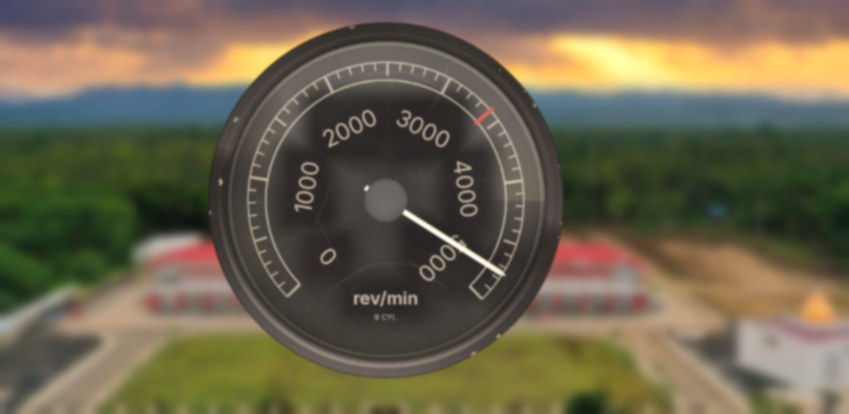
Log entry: 4750 rpm
